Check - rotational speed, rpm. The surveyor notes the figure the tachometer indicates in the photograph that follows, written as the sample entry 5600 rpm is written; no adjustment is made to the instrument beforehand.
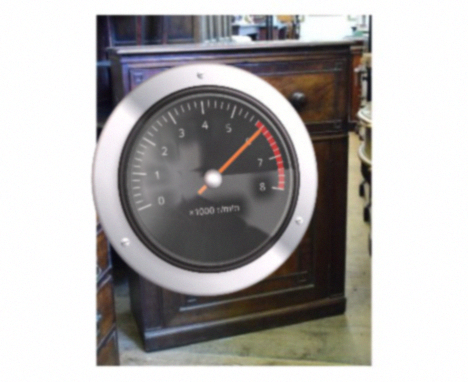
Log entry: 6000 rpm
